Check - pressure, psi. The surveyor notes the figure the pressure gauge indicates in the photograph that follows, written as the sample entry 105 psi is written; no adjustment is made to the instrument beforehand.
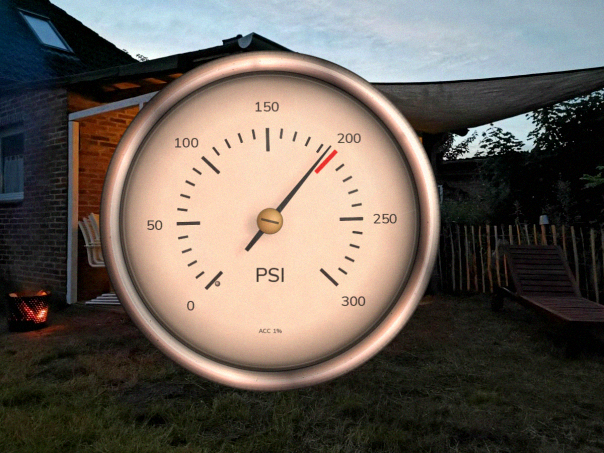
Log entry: 195 psi
